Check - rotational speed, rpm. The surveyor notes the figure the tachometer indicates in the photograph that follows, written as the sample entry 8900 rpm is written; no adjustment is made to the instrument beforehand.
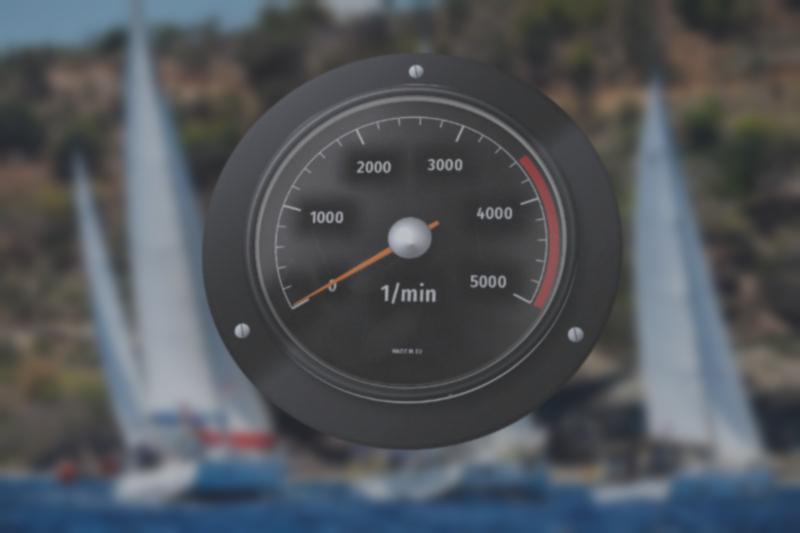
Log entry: 0 rpm
